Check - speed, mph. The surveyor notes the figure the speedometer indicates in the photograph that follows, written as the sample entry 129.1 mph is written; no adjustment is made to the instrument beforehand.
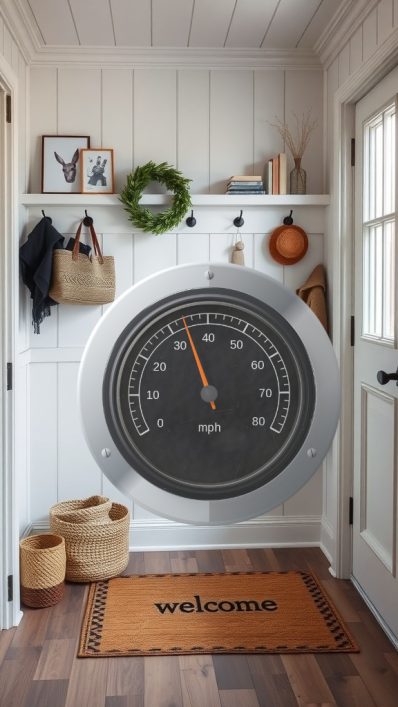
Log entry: 34 mph
